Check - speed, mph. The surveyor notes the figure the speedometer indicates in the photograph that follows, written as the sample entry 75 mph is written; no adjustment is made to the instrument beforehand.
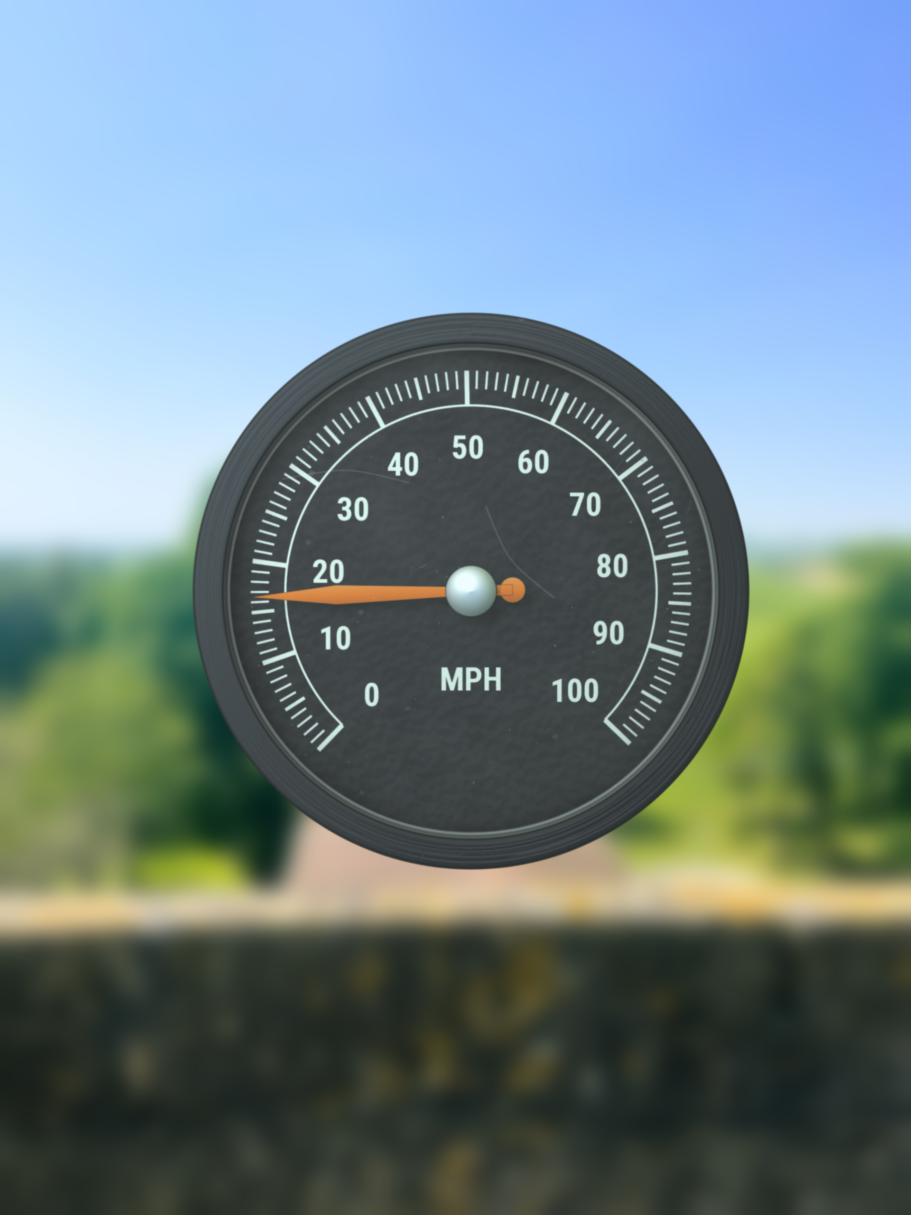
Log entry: 16.5 mph
